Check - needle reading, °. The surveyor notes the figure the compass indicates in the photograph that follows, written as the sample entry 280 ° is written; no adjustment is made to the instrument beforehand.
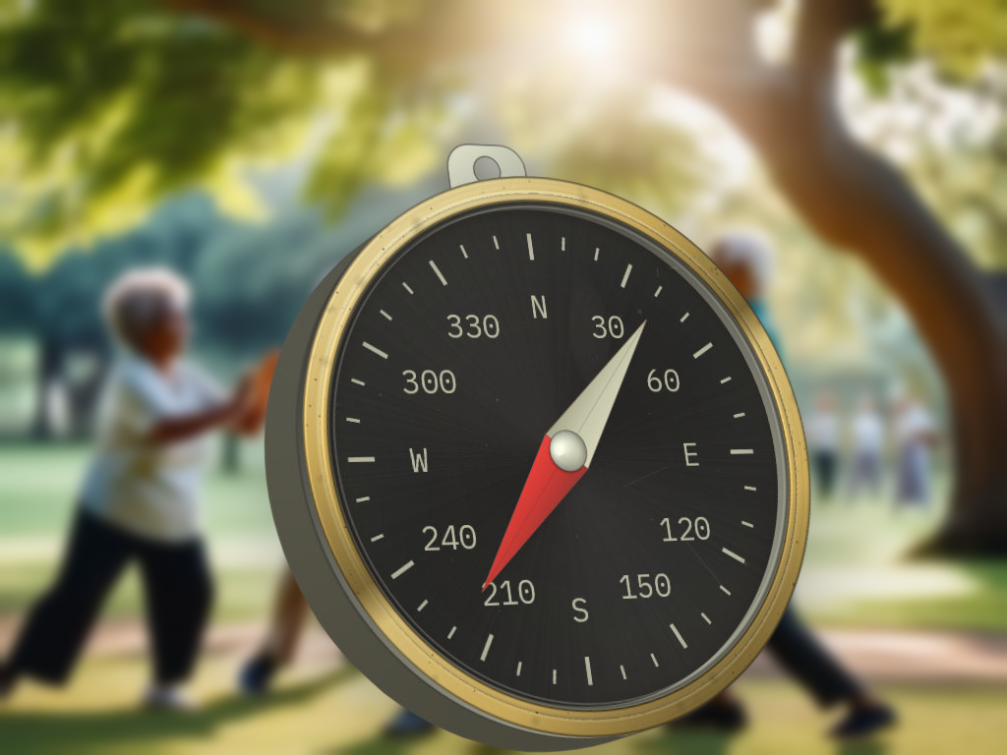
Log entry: 220 °
